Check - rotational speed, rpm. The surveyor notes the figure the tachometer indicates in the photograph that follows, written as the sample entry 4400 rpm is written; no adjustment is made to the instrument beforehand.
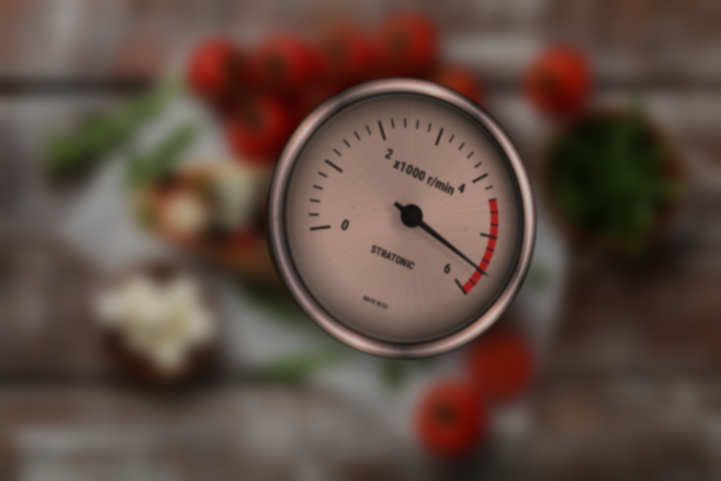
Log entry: 5600 rpm
